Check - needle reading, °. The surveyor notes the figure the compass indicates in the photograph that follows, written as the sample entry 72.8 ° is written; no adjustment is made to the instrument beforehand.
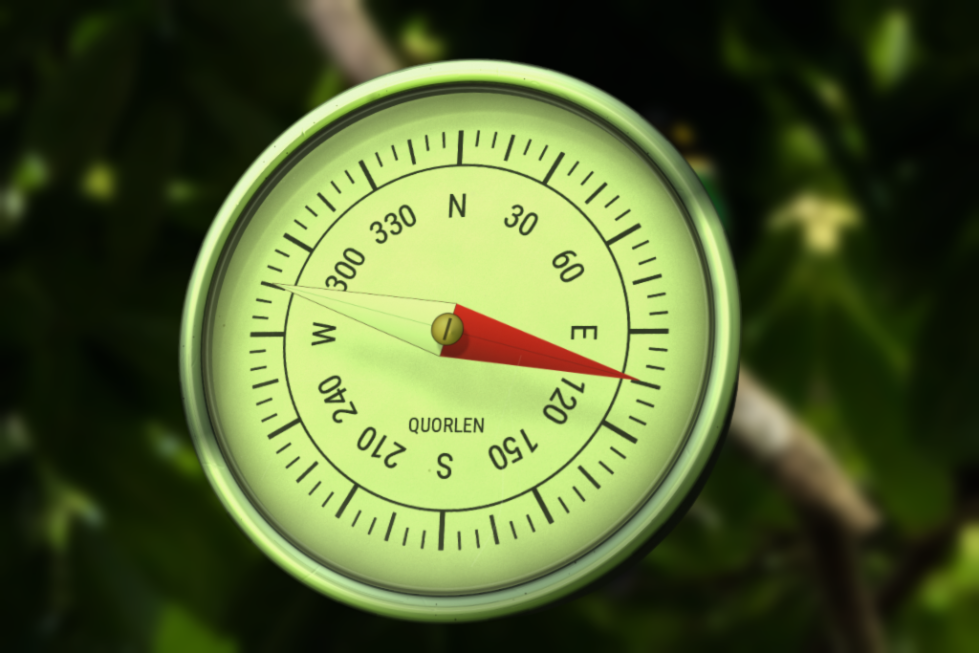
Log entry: 105 °
